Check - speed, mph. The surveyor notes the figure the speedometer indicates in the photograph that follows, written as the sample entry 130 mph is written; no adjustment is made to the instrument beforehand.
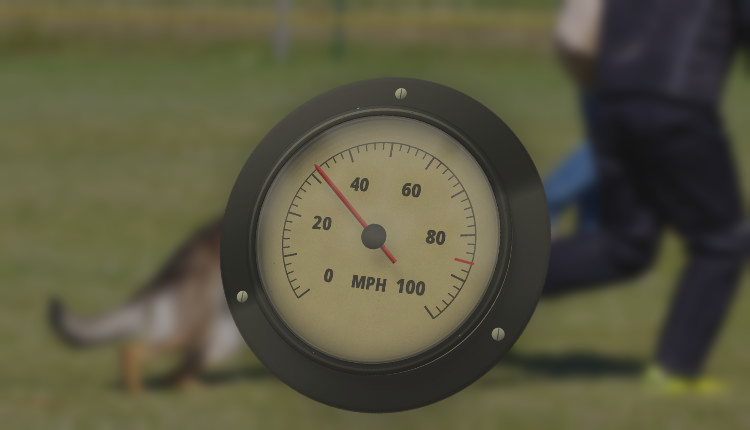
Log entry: 32 mph
